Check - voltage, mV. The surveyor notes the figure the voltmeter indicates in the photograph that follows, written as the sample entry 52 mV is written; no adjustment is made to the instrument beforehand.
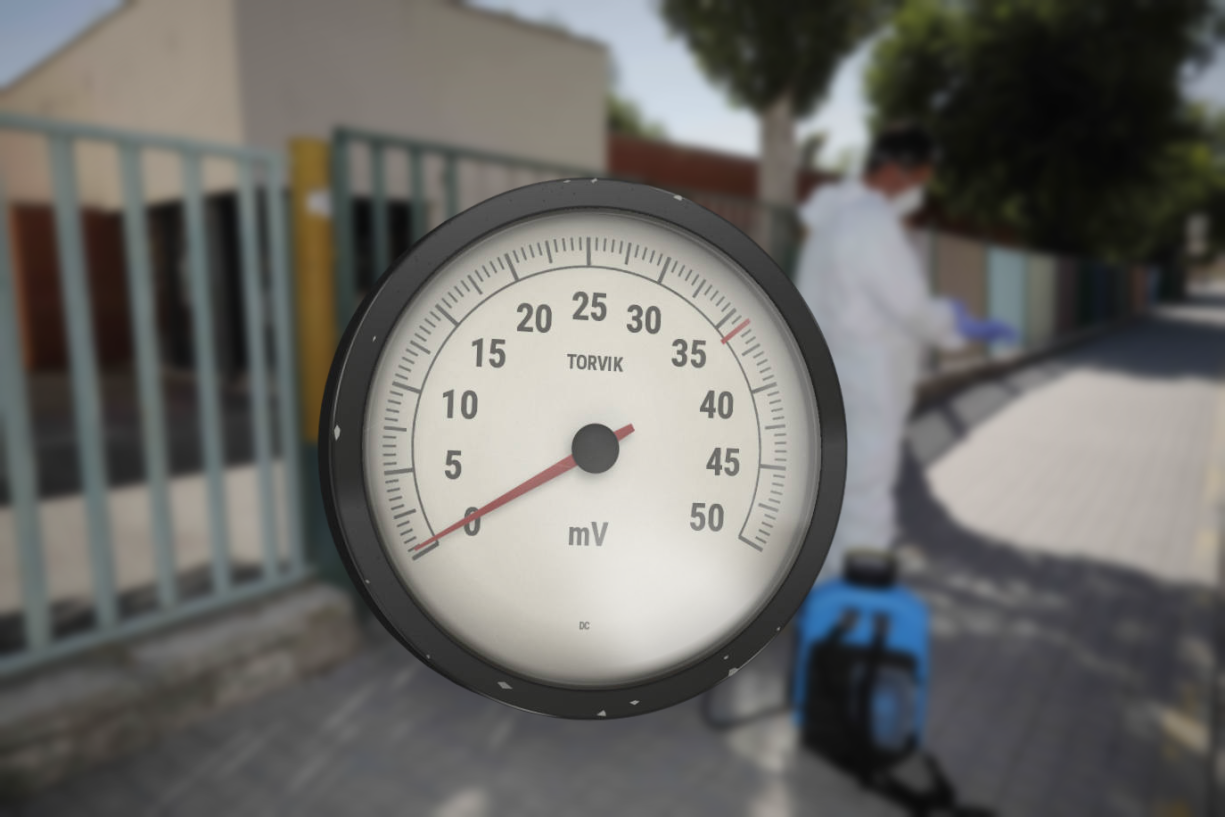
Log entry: 0.5 mV
